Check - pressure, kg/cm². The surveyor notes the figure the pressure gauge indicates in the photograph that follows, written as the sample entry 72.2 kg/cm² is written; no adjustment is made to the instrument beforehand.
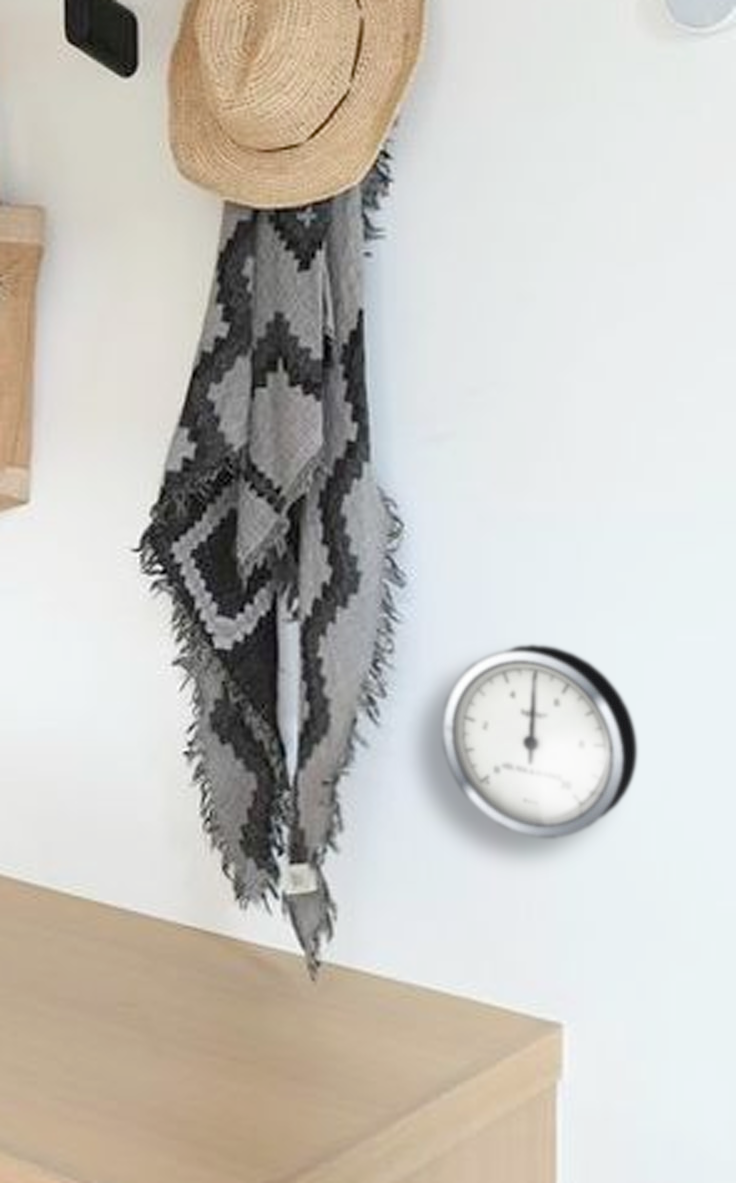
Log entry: 5 kg/cm²
